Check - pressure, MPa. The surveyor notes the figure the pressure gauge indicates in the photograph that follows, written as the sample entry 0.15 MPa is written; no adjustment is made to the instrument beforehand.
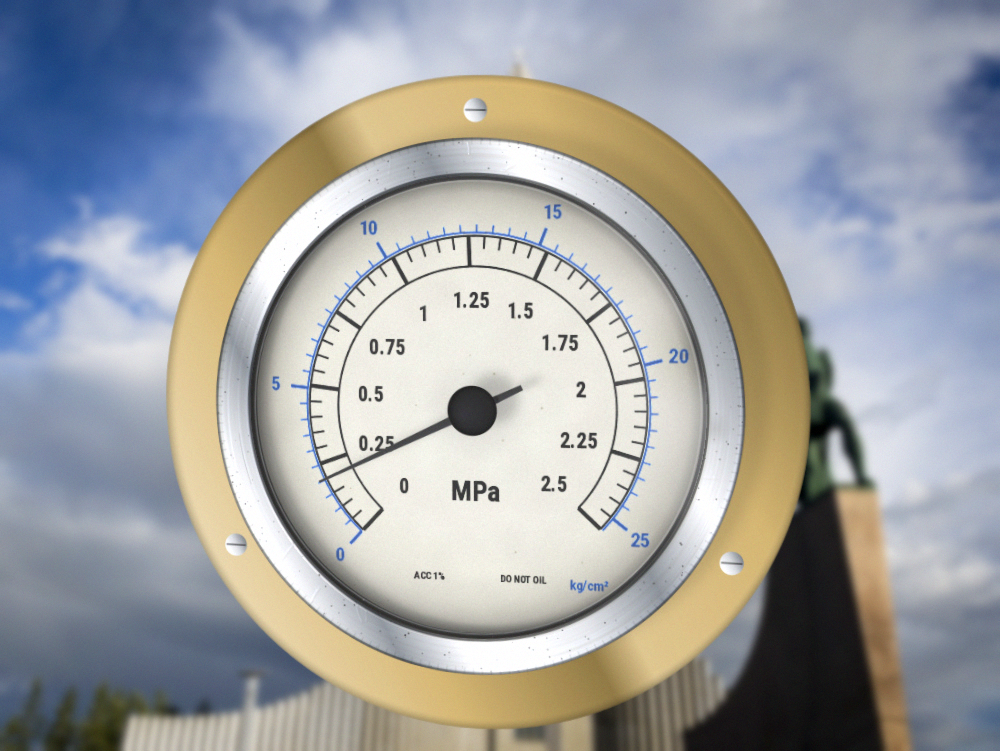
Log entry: 0.2 MPa
